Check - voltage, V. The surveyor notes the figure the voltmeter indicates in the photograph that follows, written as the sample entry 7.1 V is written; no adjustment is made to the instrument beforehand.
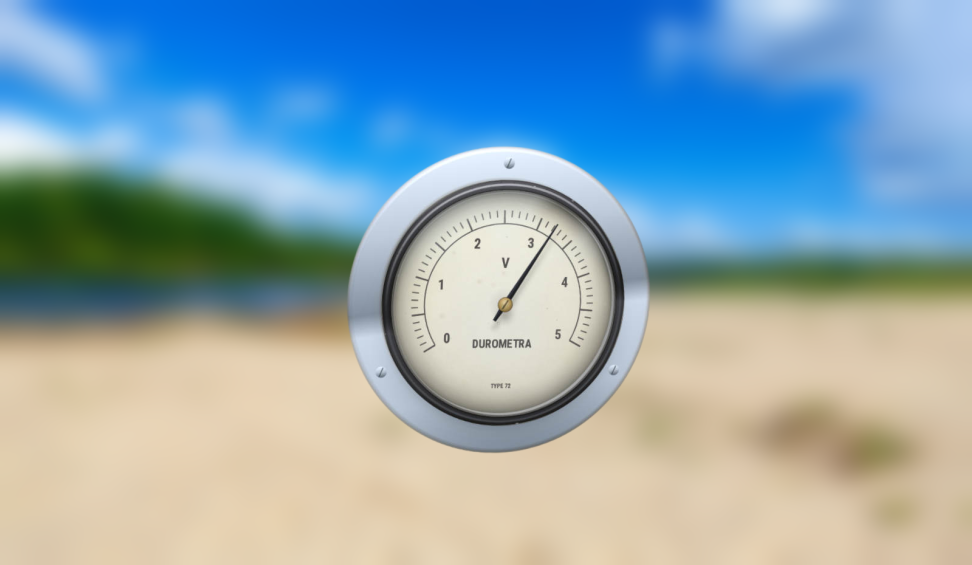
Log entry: 3.2 V
